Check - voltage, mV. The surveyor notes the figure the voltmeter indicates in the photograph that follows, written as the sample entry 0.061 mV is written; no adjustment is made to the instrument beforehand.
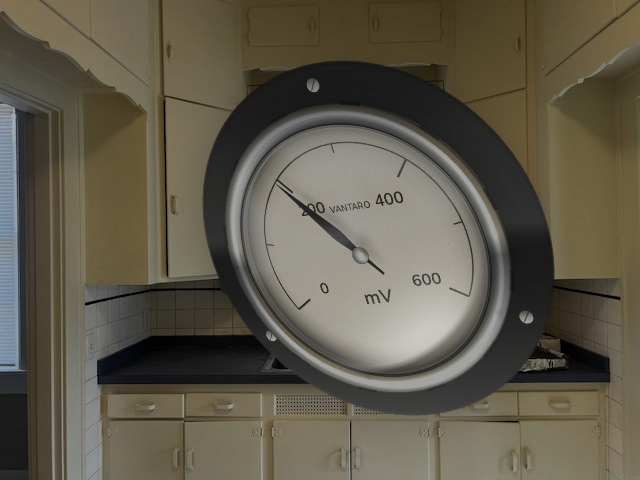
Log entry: 200 mV
